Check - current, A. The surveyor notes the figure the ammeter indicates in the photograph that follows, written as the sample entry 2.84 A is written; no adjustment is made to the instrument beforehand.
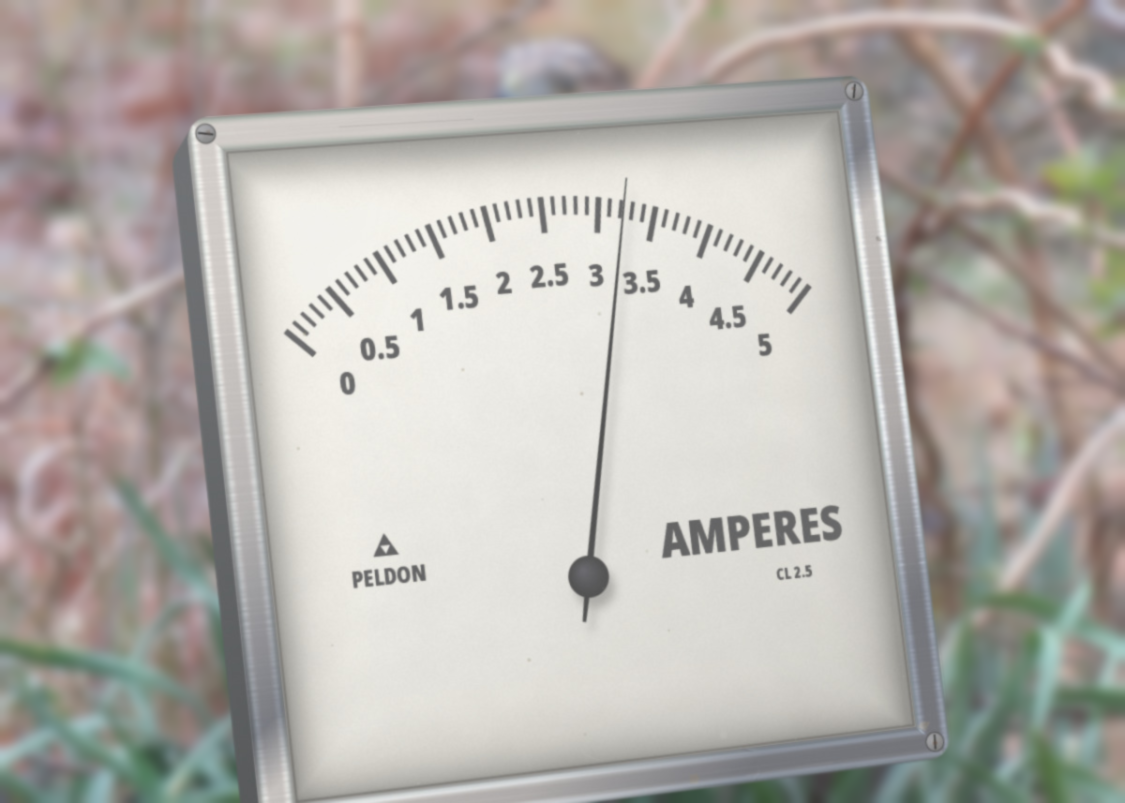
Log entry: 3.2 A
